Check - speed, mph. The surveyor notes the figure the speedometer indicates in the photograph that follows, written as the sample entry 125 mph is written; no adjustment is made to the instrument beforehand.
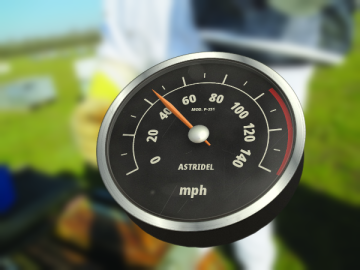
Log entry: 45 mph
